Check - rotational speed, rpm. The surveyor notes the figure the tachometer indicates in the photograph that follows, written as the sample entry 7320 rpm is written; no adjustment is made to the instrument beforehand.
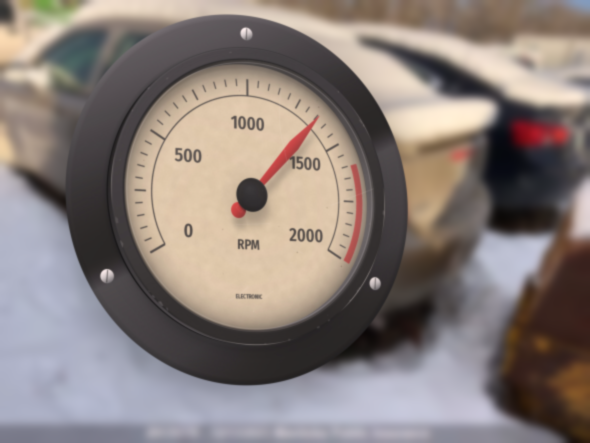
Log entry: 1350 rpm
